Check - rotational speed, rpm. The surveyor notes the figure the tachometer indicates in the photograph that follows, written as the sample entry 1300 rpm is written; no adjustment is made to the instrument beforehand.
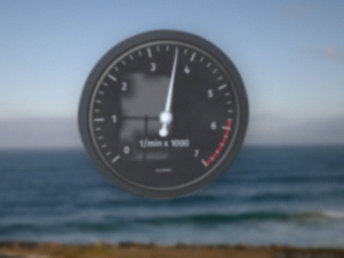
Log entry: 3600 rpm
